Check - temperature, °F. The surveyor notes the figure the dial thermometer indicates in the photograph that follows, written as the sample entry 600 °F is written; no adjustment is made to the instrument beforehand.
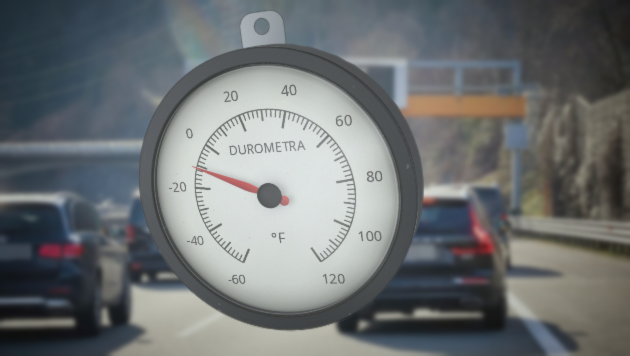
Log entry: -10 °F
